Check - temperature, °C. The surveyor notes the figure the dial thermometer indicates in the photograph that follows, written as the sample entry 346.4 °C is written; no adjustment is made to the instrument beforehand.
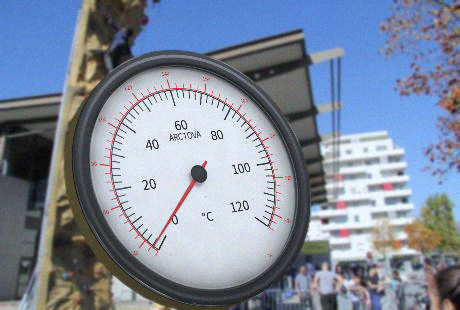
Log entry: 2 °C
